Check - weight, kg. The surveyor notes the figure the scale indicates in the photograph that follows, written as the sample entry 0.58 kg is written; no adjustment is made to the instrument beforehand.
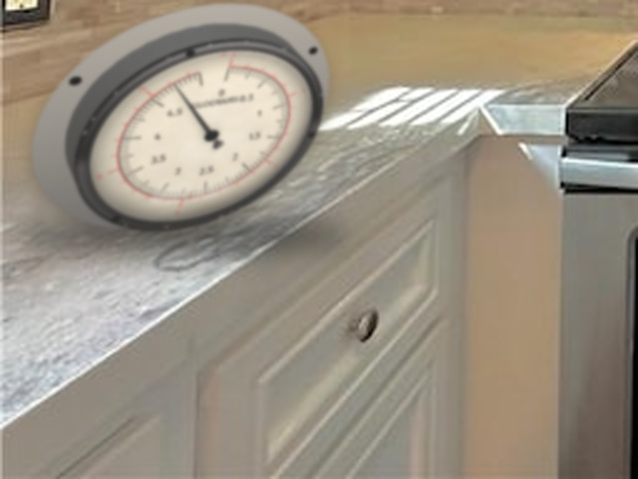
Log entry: 4.75 kg
